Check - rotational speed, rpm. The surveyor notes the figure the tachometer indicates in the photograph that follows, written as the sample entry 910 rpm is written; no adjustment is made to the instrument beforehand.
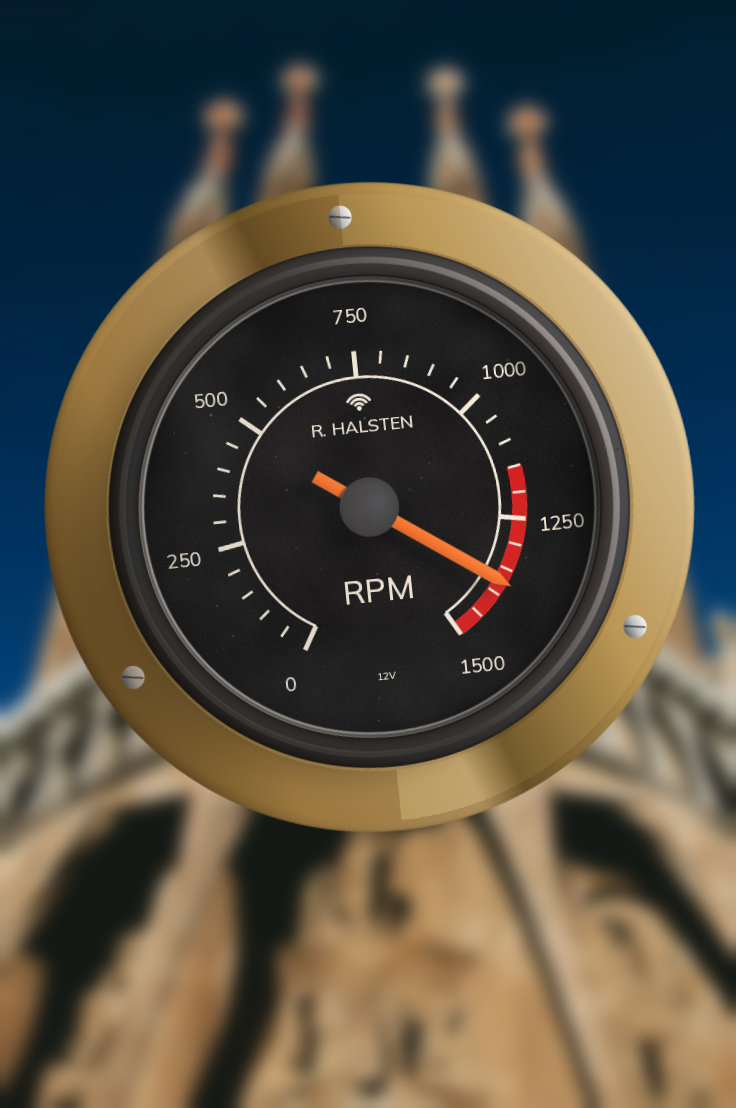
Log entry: 1375 rpm
